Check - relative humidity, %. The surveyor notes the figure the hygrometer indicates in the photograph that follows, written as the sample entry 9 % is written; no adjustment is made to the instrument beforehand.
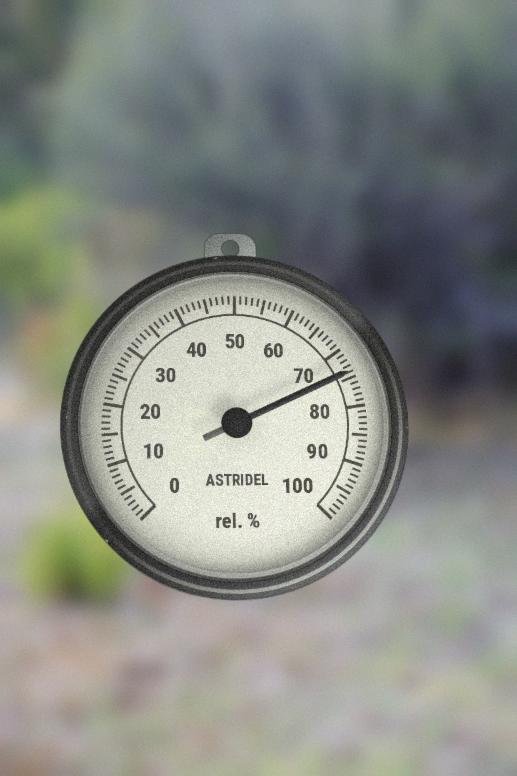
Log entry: 74 %
